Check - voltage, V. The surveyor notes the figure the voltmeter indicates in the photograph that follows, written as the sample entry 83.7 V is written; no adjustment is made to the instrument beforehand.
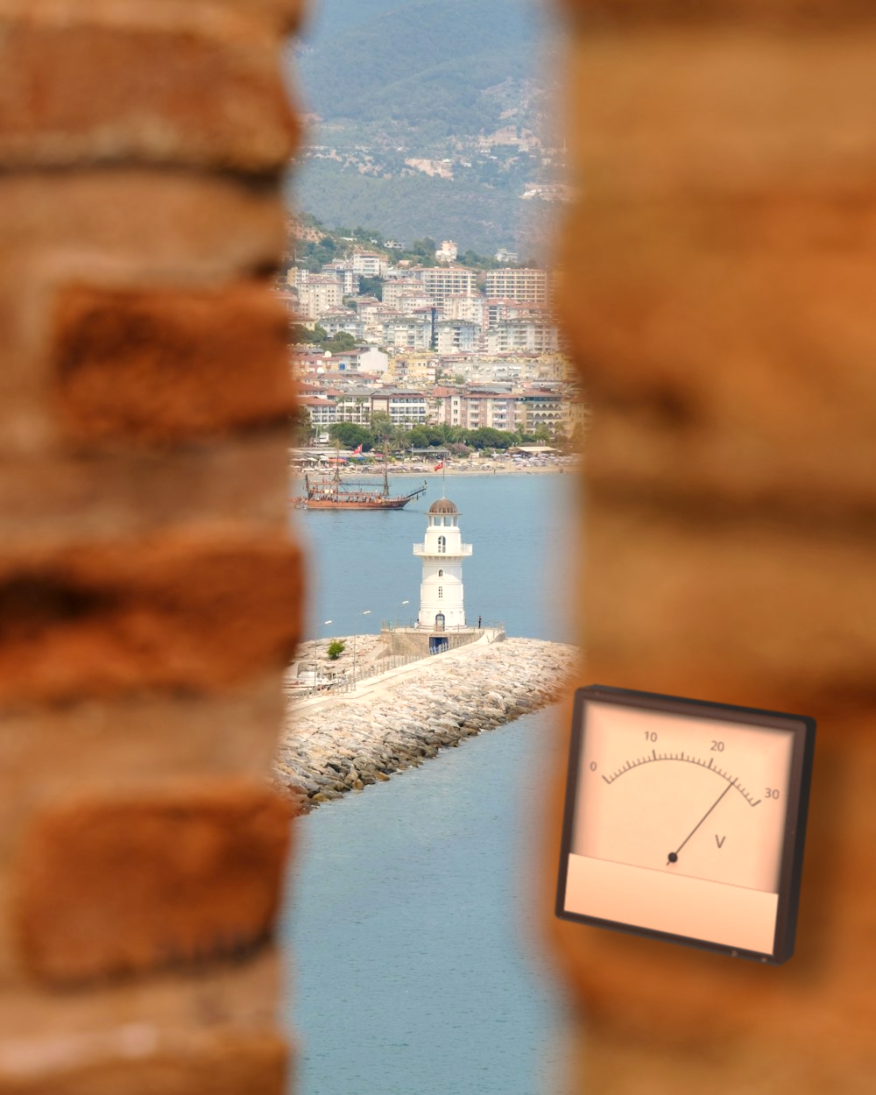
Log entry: 25 V
